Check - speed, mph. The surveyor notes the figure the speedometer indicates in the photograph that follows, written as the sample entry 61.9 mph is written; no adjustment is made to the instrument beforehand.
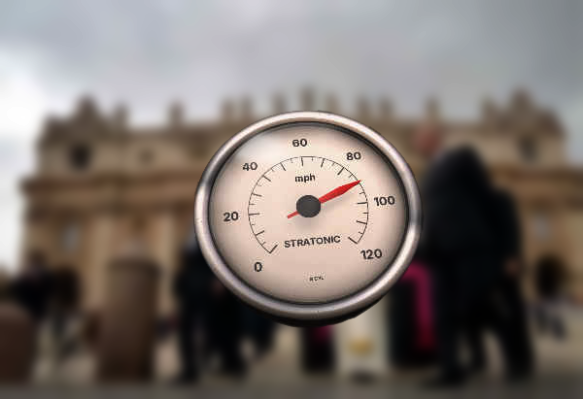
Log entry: 90 mph
